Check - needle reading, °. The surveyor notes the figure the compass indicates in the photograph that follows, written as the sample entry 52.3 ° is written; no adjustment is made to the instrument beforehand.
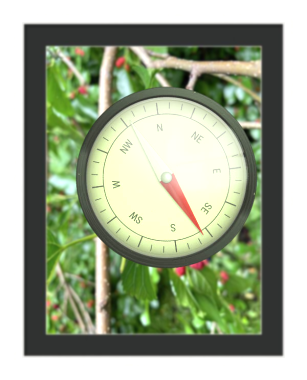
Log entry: 155 °
